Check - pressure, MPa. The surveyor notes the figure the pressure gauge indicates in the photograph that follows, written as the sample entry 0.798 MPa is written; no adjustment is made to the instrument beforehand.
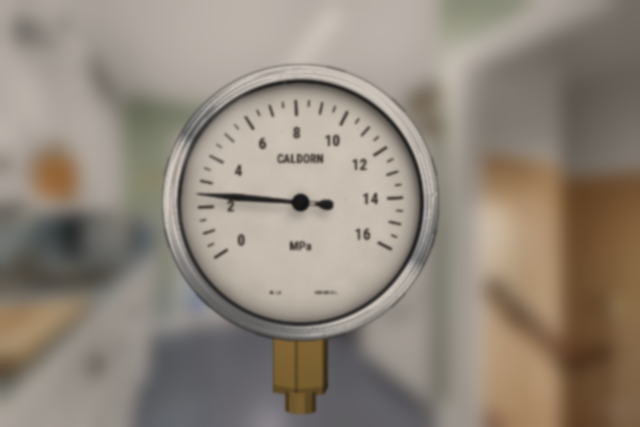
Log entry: 2.5 MPa
